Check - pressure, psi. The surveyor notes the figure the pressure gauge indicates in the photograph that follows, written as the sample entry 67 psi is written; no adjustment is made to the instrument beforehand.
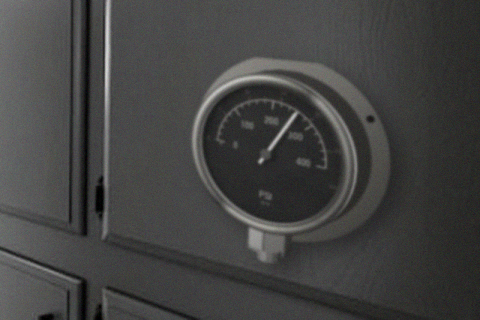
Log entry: 260 psi
